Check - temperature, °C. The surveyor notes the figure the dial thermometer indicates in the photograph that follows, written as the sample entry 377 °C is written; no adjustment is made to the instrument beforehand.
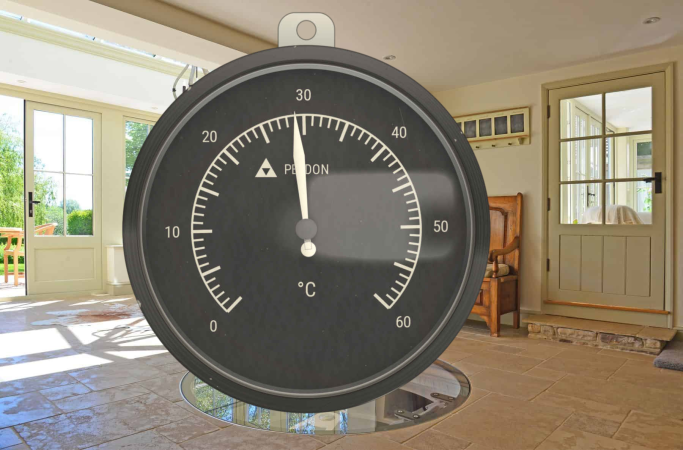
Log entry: 29 °C
